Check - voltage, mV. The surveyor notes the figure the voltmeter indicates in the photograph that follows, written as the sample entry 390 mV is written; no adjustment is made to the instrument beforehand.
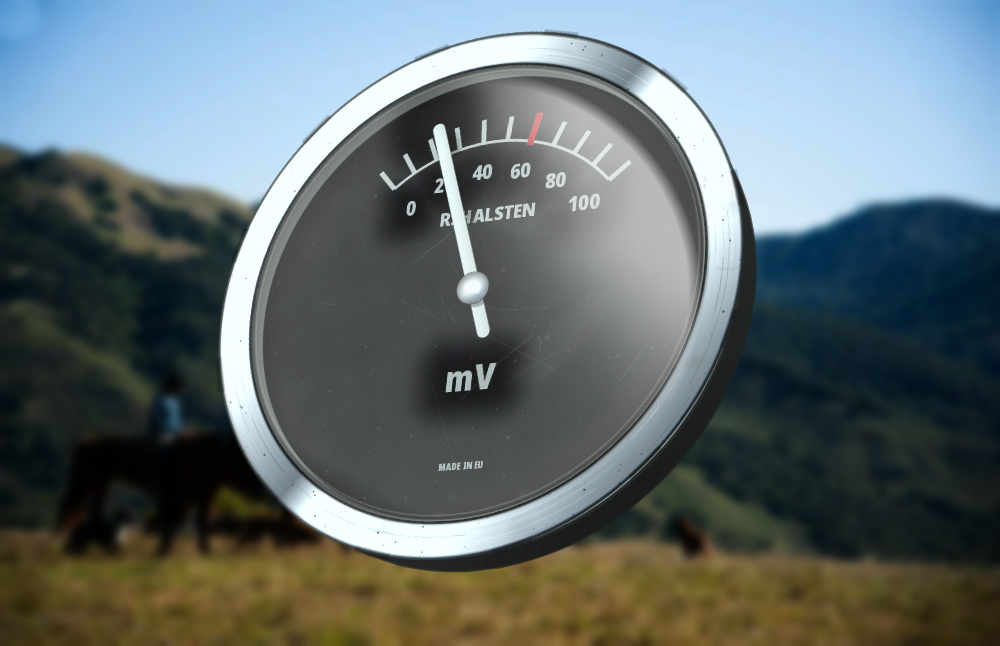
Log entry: 25 mV
